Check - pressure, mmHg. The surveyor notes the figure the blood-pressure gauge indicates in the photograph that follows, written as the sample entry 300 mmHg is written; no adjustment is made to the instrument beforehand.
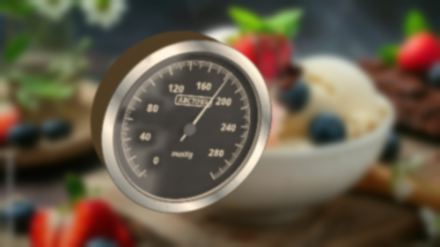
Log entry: 180 mmHg
